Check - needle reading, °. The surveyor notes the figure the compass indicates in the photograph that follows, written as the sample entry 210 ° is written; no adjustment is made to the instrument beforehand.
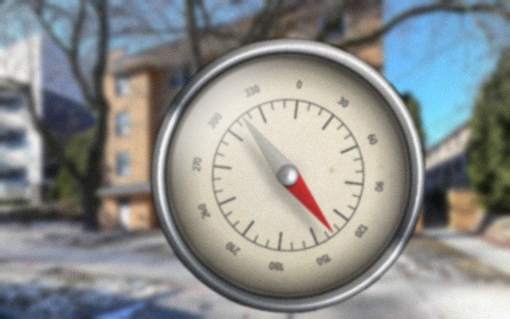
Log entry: 135 °
